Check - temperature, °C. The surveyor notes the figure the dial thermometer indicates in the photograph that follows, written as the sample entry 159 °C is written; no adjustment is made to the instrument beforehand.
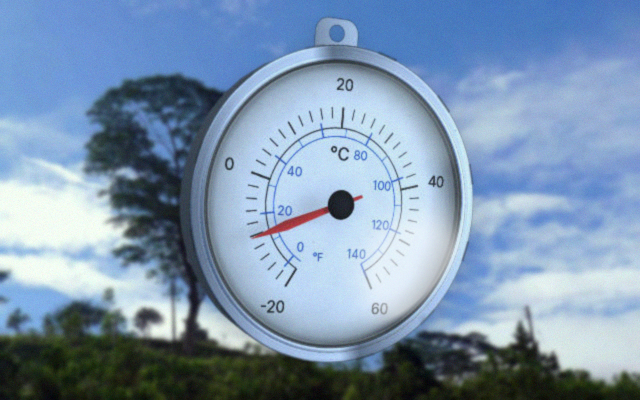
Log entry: -10 °C
